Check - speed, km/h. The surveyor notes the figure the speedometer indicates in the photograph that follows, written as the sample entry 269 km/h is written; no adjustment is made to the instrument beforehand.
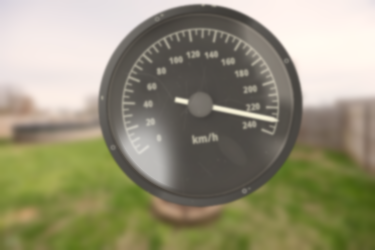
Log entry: 230 km/h
